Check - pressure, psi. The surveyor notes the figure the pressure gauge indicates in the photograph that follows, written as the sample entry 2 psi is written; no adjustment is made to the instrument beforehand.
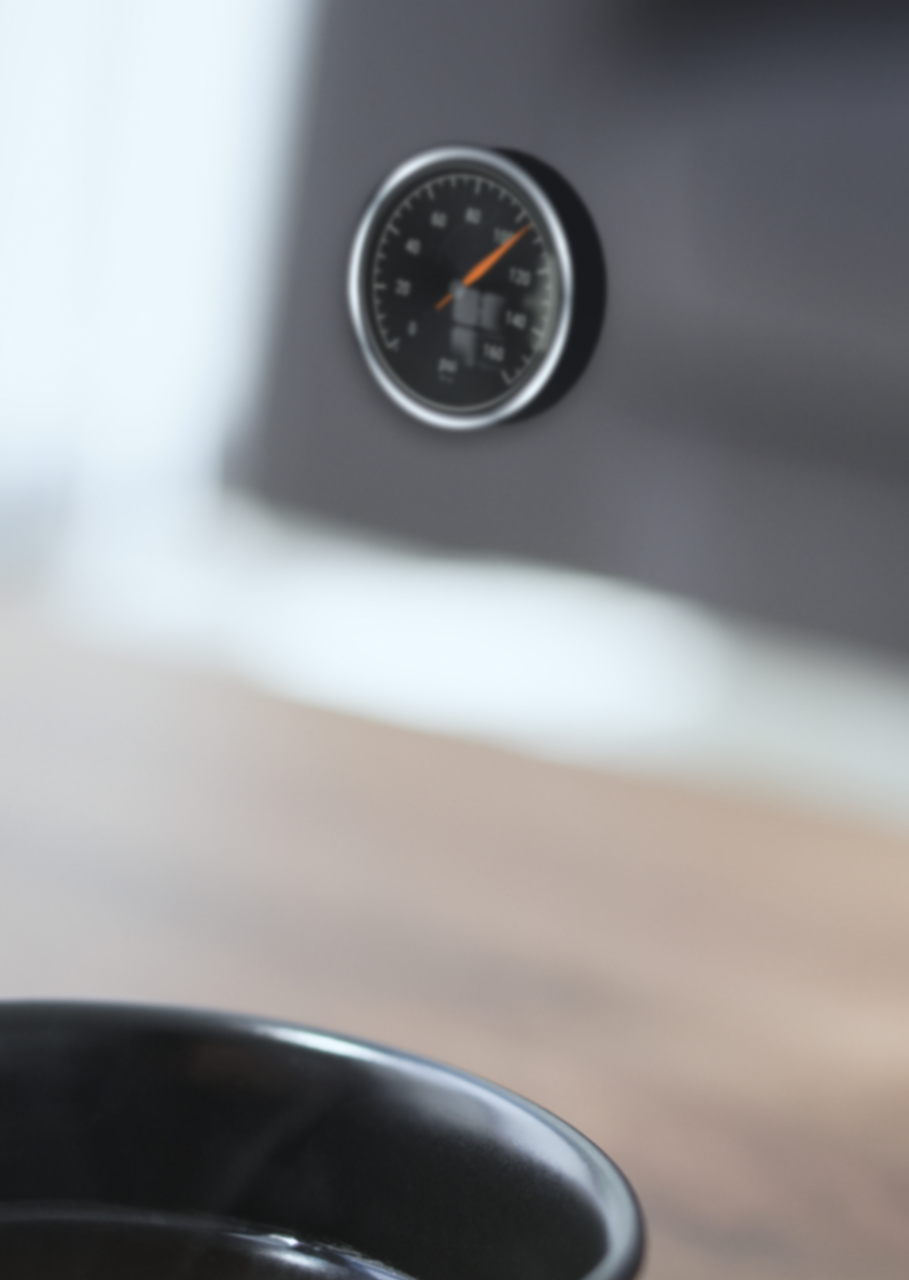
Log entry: 105 psi
